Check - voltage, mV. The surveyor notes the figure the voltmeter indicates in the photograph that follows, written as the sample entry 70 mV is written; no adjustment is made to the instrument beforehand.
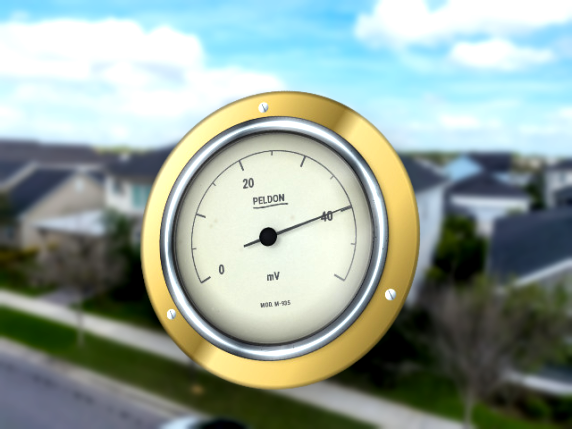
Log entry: 40 mV
